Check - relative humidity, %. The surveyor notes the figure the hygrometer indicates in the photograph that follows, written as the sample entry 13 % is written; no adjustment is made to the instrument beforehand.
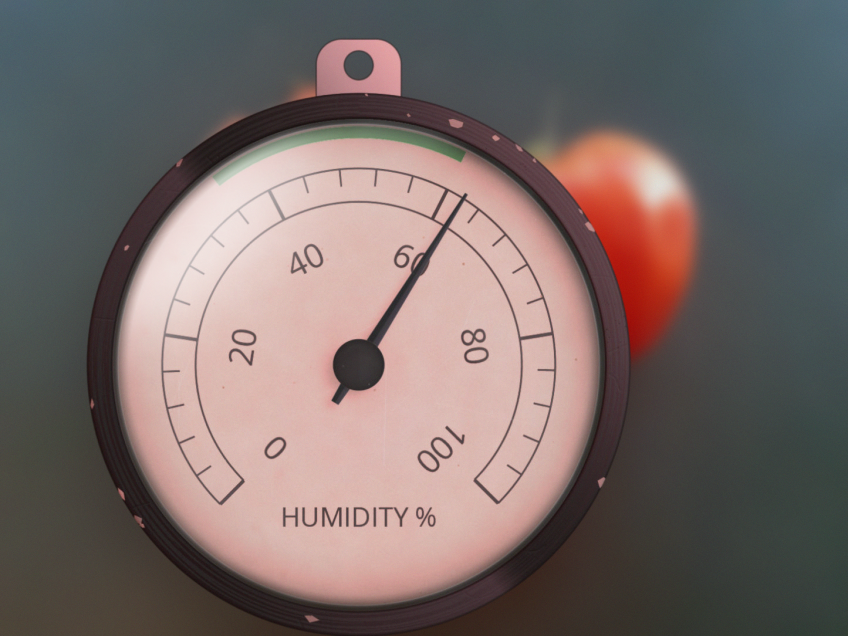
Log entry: 62 %
